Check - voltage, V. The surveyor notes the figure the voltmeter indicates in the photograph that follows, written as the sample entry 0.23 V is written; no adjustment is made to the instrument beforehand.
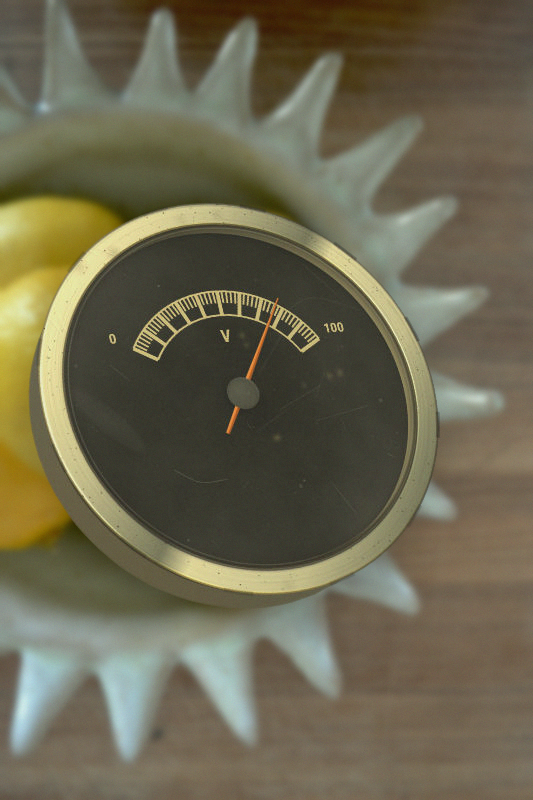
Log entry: 76 V
